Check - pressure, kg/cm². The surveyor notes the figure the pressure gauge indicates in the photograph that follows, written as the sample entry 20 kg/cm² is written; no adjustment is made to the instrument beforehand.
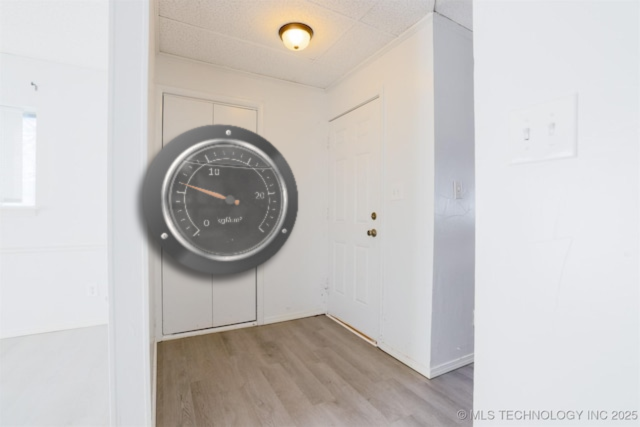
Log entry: 6 kg/cm²
